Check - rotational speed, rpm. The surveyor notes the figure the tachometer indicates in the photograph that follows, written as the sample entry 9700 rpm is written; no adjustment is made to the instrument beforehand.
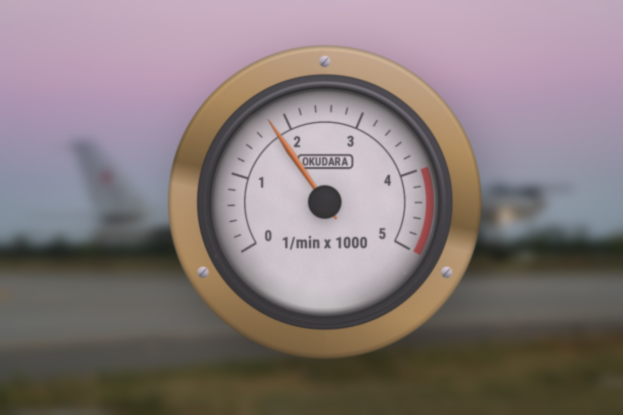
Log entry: 1800 rpm
